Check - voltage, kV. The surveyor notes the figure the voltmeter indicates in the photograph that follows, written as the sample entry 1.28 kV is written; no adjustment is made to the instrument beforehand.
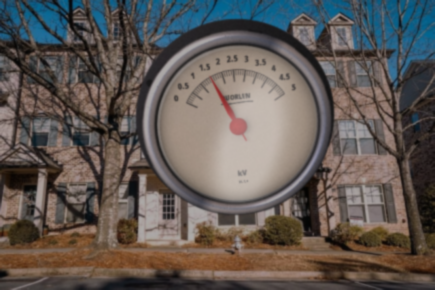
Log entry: 1.5 kV
